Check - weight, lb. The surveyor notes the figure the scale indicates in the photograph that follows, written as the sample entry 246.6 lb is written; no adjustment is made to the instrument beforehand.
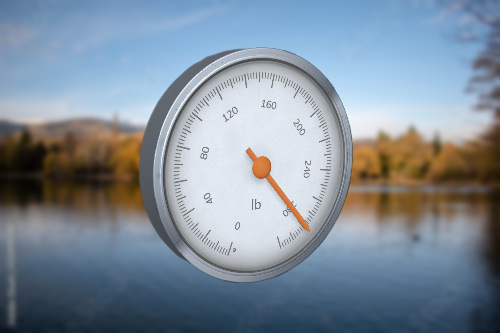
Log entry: 280 lb
